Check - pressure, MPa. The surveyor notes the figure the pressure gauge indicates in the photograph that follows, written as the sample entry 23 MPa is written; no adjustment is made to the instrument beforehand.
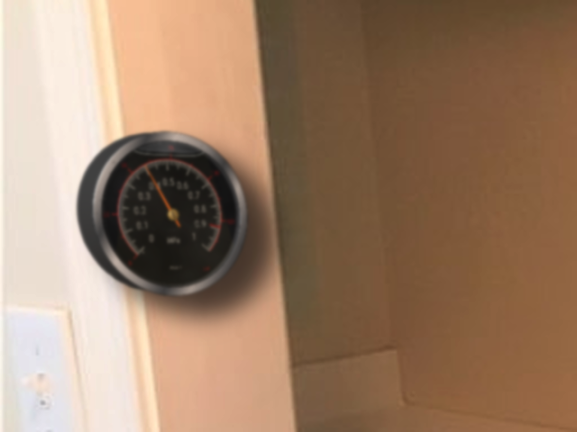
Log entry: 0.4 MPa
